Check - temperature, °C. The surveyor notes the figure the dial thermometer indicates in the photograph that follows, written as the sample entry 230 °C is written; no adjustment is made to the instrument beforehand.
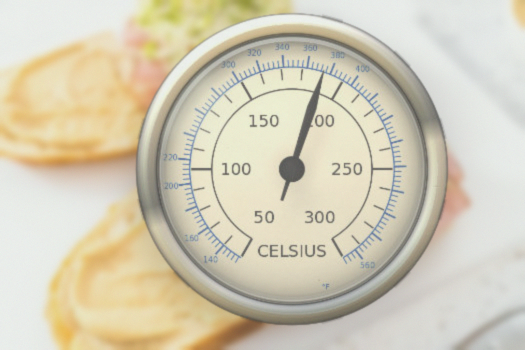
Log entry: 190 °C
